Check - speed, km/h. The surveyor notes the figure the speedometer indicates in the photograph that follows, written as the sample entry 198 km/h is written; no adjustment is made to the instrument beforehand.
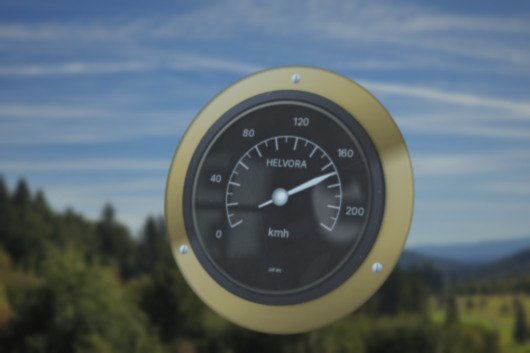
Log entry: 170 km/h
